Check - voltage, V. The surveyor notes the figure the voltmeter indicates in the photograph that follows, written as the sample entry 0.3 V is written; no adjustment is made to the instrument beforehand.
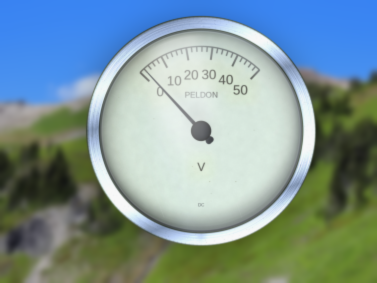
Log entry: 2 V
